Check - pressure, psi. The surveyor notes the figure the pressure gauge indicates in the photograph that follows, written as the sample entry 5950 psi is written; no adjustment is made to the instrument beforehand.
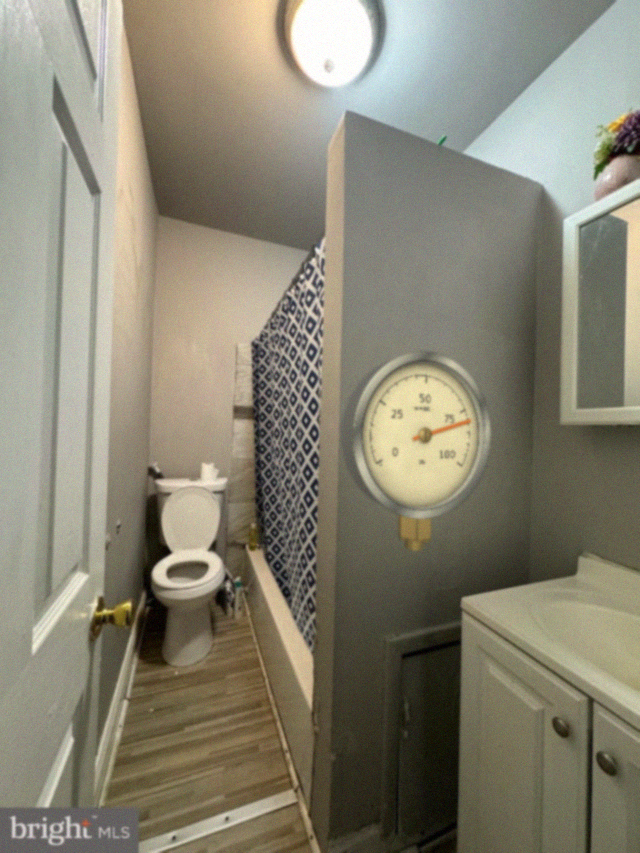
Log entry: 80 psi
